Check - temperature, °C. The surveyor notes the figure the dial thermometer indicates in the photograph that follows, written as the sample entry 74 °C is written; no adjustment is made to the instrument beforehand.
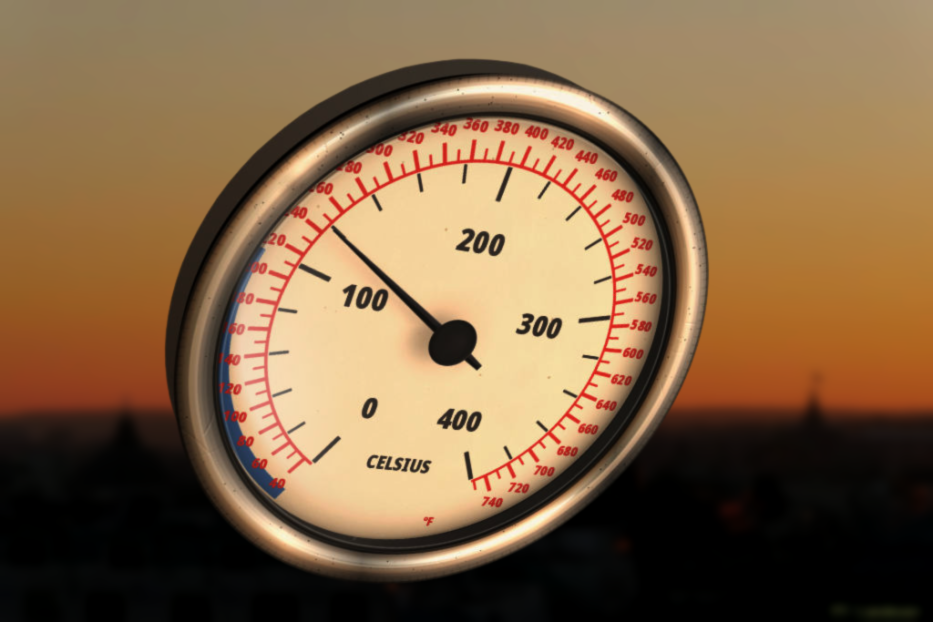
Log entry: 120 °C
